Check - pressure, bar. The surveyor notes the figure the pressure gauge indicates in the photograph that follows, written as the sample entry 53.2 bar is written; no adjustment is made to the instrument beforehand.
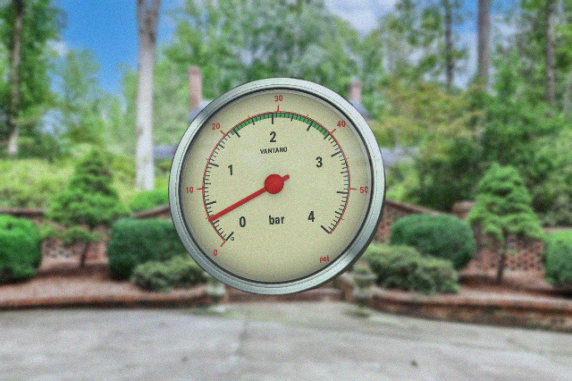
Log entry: 0.3 bar
